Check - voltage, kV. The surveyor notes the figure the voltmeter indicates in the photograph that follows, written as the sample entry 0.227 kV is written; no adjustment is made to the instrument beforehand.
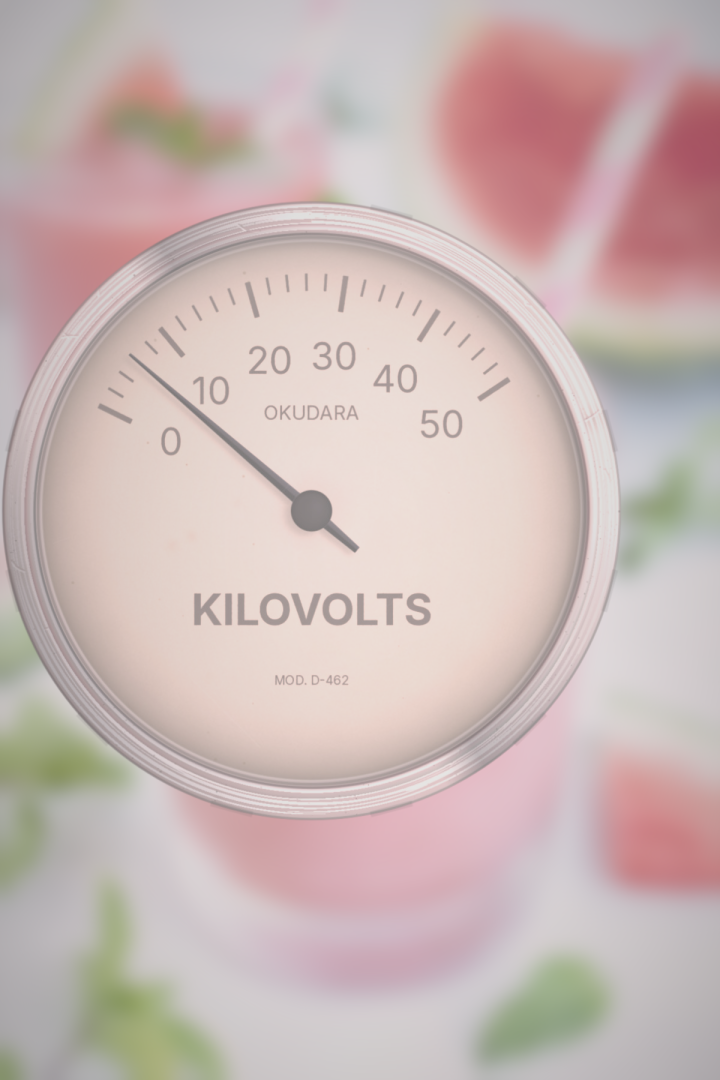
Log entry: 6 kV
